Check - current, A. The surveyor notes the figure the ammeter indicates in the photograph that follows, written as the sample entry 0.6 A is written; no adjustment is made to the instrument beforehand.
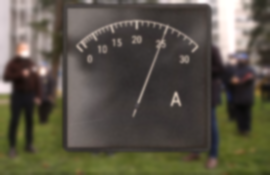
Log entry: 25 A
